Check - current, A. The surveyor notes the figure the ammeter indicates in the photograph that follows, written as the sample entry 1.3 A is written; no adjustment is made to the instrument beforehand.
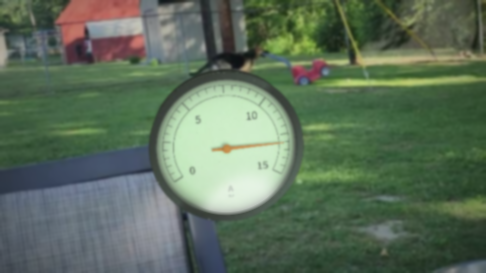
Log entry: 13 A
